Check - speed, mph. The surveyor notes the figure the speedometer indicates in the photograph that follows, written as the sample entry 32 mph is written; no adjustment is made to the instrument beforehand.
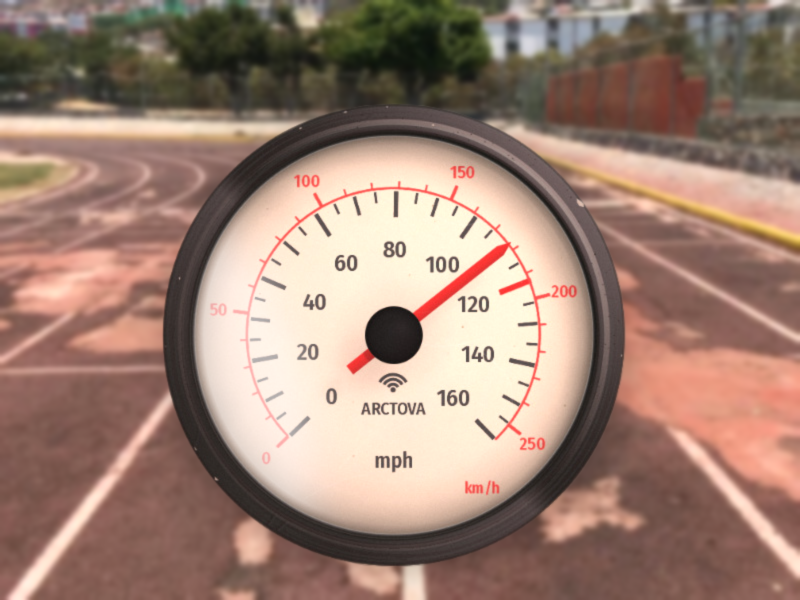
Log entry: 110 mph
